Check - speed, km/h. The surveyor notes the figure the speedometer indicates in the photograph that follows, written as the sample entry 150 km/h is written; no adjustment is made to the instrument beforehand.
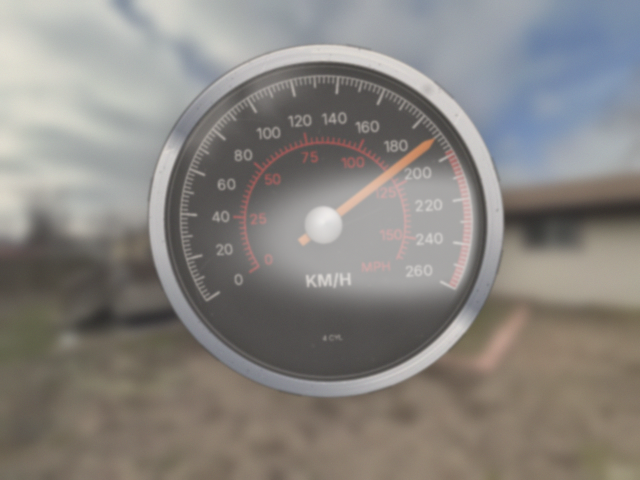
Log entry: 190 km/h
